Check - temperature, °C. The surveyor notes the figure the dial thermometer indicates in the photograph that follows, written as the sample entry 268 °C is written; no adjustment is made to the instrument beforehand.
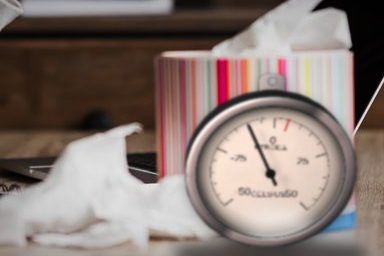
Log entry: -10 °C
